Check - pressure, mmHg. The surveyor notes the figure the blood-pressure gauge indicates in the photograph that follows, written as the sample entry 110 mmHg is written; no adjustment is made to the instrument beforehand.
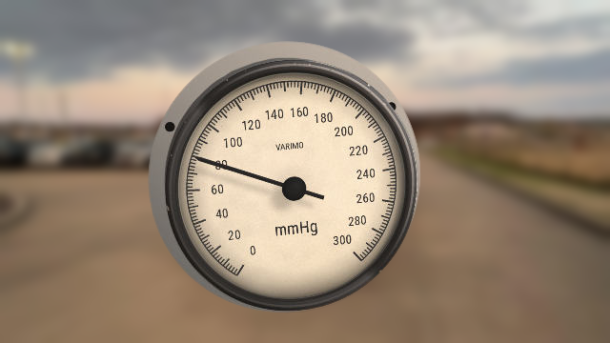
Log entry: 80 mmHg
